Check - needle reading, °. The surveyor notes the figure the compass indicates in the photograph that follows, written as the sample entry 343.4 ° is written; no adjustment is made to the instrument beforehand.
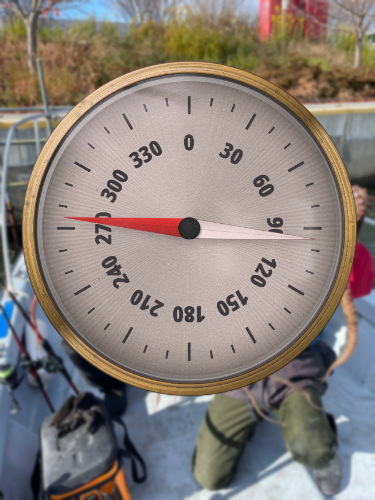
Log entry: 275 °
